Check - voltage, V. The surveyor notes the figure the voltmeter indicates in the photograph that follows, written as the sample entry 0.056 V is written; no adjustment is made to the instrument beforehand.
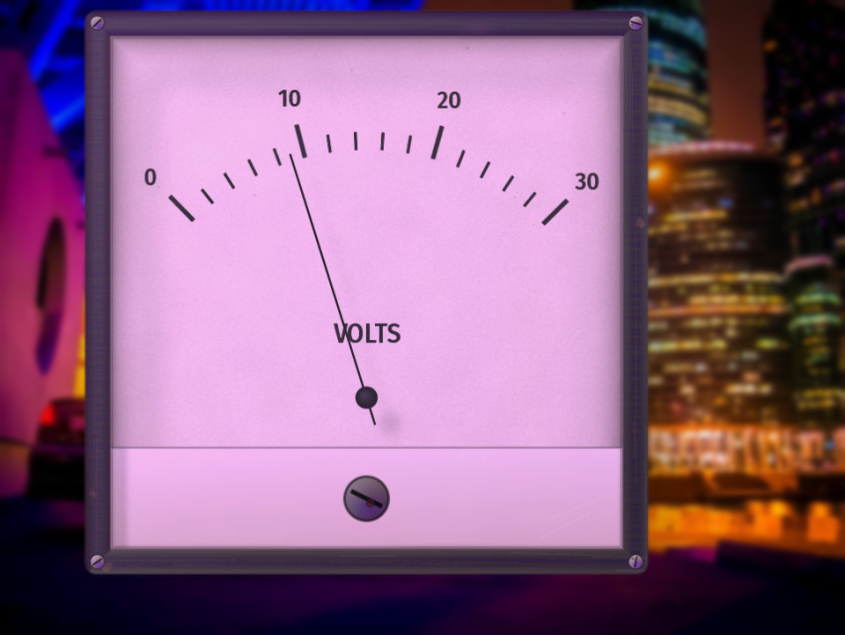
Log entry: 9 V
